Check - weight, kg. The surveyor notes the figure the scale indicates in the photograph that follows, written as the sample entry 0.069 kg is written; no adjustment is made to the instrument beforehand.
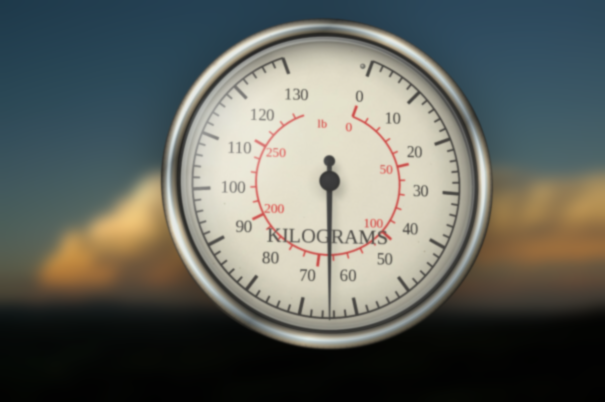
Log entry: 65 kg
